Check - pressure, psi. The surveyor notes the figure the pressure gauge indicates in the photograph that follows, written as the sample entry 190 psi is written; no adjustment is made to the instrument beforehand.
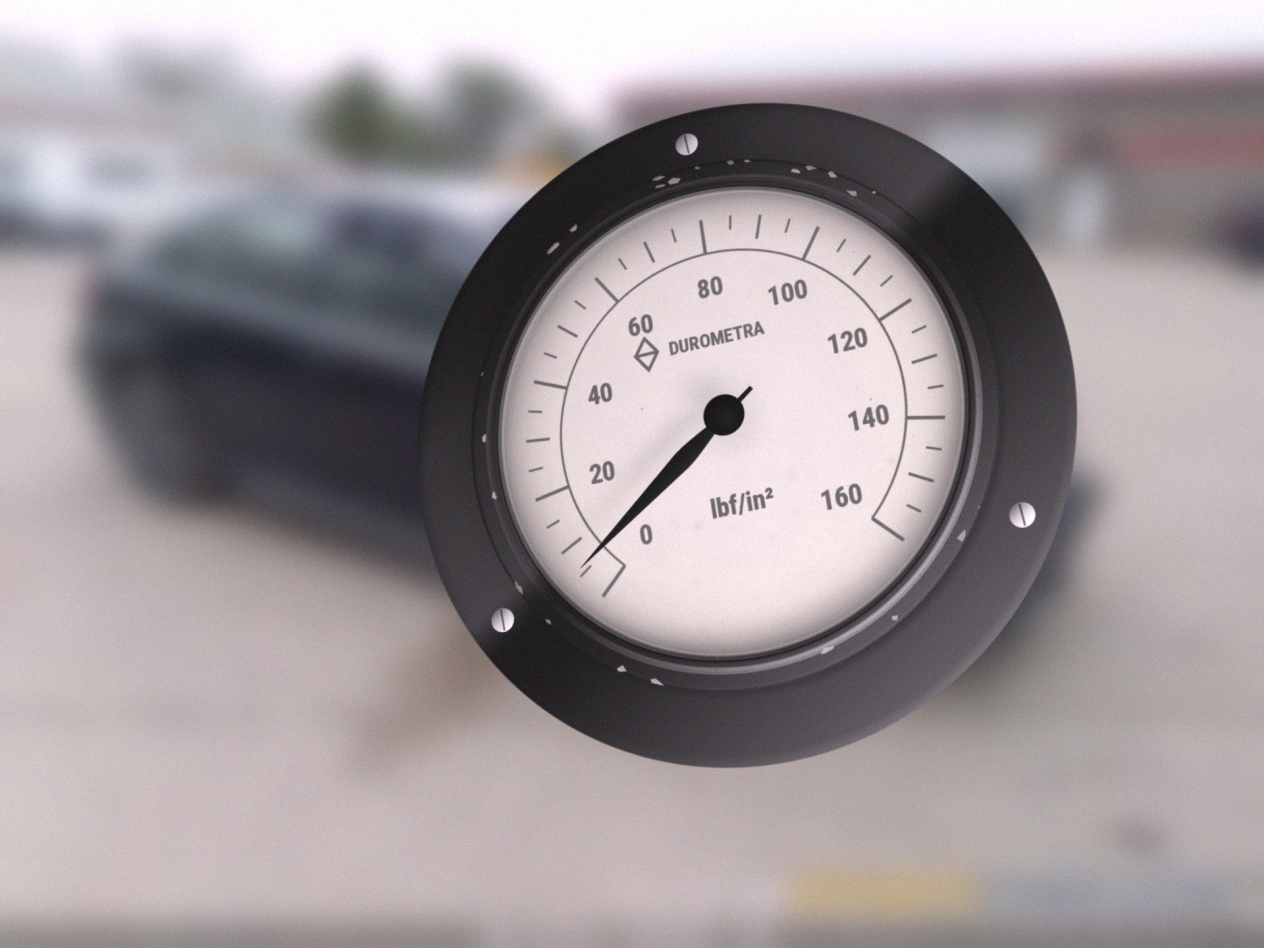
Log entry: 5 psi
